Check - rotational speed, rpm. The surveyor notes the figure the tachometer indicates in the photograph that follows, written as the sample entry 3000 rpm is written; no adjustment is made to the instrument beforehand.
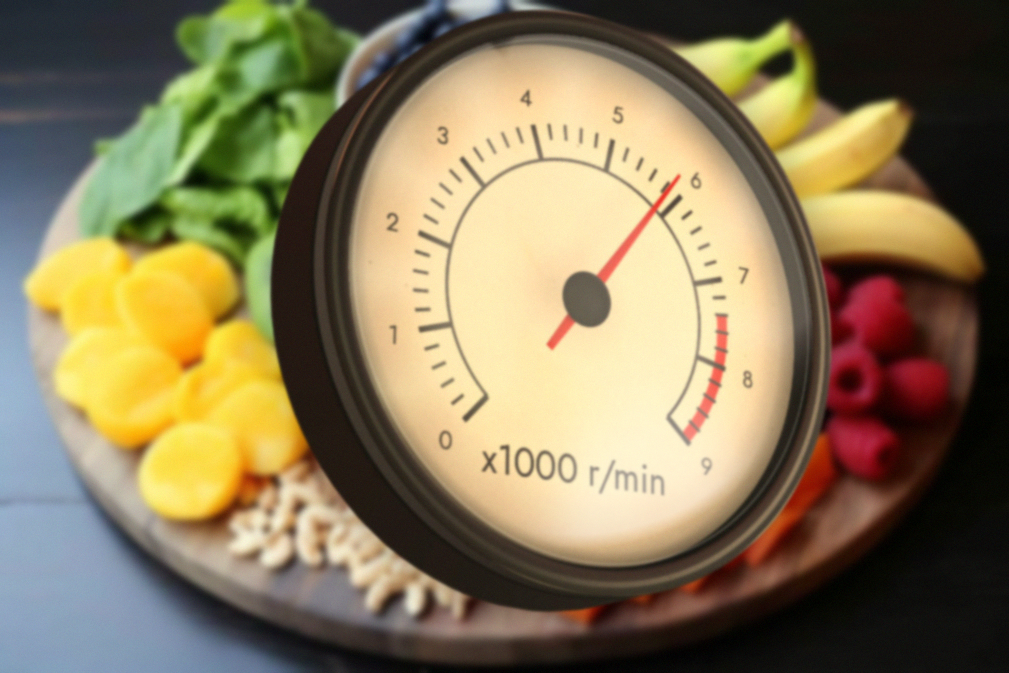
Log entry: 5800 rpm
